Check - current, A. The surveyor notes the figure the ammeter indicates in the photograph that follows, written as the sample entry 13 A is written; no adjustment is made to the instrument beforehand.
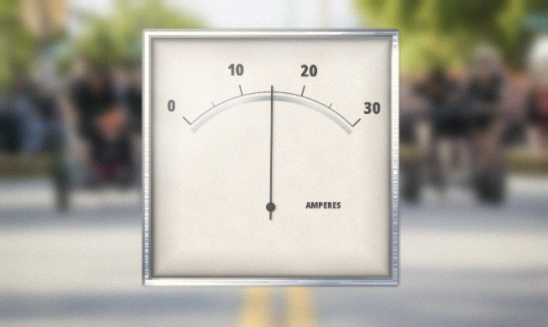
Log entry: 15 A
